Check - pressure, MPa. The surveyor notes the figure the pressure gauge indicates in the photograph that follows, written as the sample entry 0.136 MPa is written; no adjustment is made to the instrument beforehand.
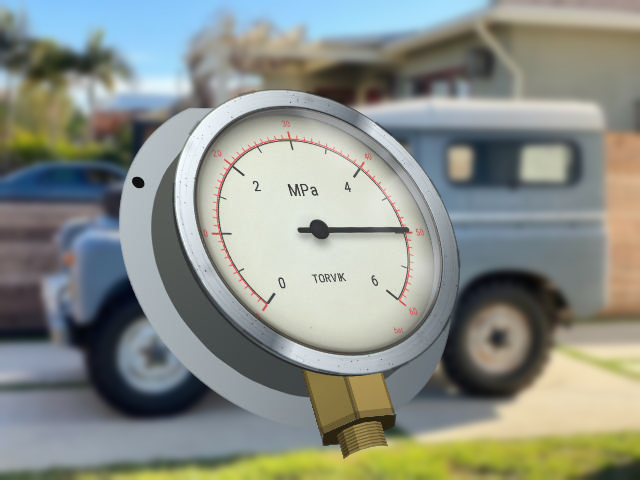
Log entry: 5 MPa
